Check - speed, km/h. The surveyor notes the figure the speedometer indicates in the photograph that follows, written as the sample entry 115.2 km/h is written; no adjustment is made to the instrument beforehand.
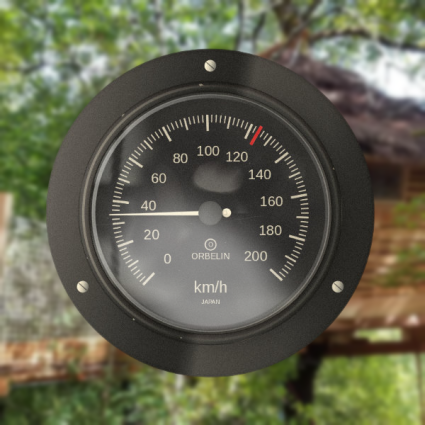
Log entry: 34 km/h
